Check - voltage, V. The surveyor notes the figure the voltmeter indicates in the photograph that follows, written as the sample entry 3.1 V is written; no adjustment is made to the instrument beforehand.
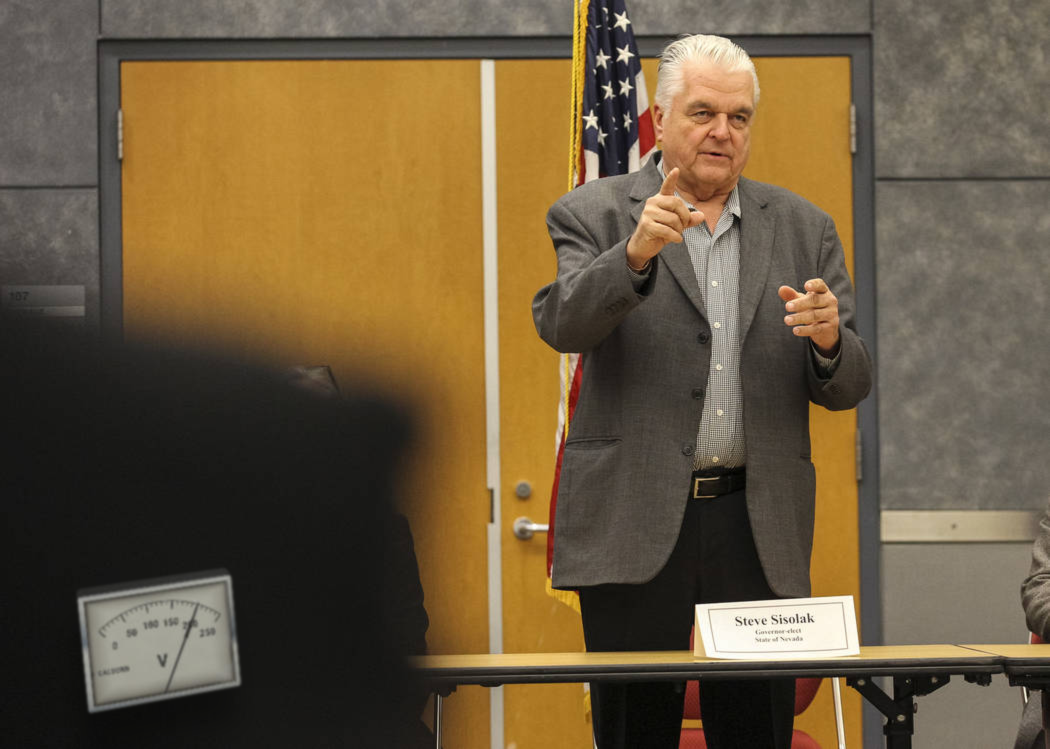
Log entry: 200 V
